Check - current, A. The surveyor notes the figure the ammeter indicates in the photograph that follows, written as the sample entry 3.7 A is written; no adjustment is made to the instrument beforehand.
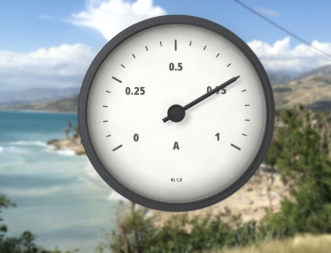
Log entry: 0.75 A
